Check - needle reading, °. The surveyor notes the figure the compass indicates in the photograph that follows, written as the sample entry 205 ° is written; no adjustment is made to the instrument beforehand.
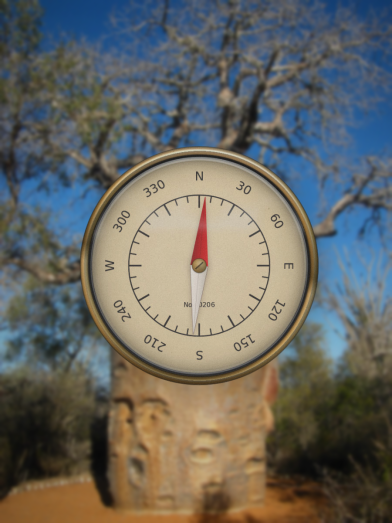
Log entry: 5 °
